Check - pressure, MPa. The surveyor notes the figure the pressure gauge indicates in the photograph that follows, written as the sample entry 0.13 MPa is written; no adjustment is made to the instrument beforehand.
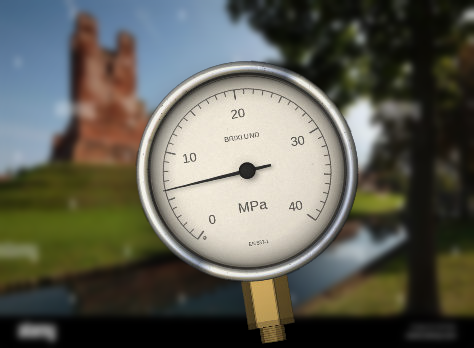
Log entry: 6 MPa
